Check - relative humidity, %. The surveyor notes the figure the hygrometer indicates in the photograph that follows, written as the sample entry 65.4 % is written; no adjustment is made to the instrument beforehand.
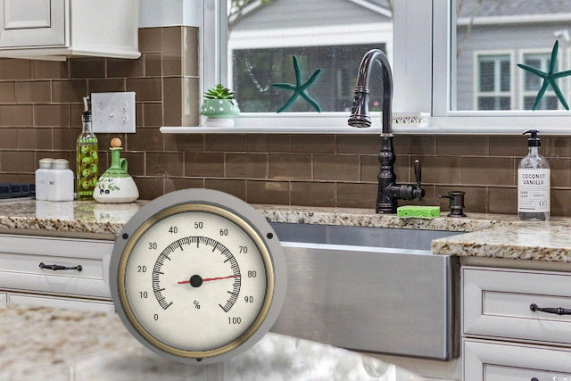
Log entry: 80 %
